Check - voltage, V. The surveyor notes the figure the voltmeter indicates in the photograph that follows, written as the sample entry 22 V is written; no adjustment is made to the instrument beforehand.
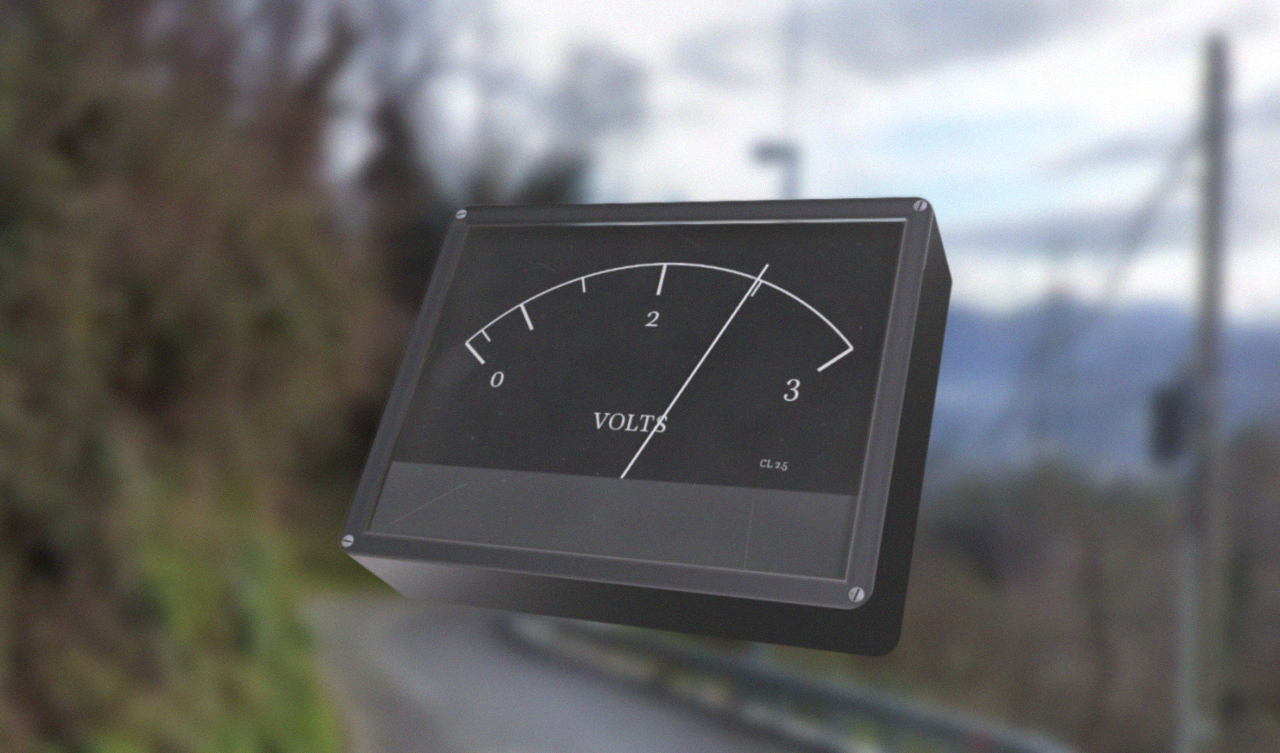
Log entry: 2.5 V
